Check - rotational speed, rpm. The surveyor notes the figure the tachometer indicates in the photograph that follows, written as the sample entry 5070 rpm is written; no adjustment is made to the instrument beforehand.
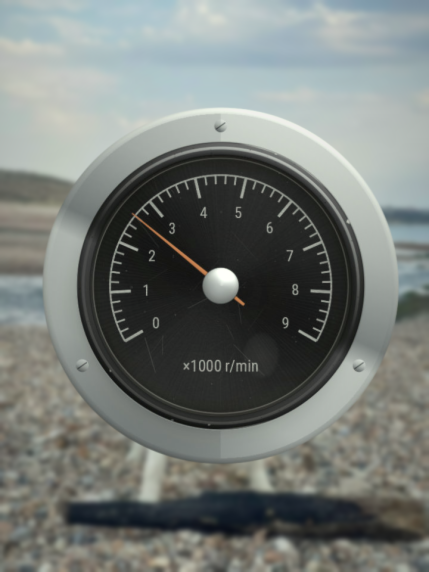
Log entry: 2600 rpm
